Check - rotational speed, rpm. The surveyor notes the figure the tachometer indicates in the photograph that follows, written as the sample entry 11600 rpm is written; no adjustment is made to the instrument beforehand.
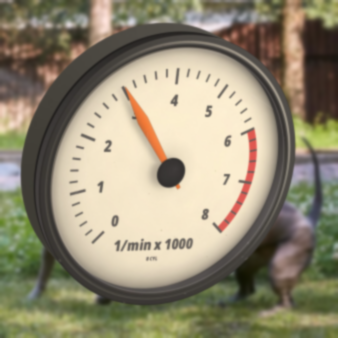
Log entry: 3000 rpm
